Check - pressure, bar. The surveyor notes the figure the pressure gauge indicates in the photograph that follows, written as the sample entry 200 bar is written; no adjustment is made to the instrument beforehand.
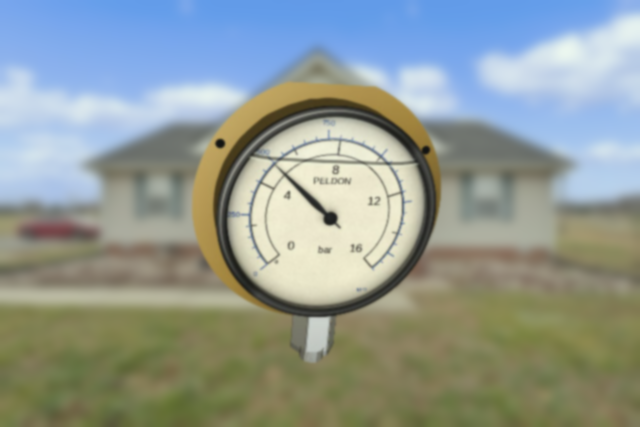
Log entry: 5 bar
